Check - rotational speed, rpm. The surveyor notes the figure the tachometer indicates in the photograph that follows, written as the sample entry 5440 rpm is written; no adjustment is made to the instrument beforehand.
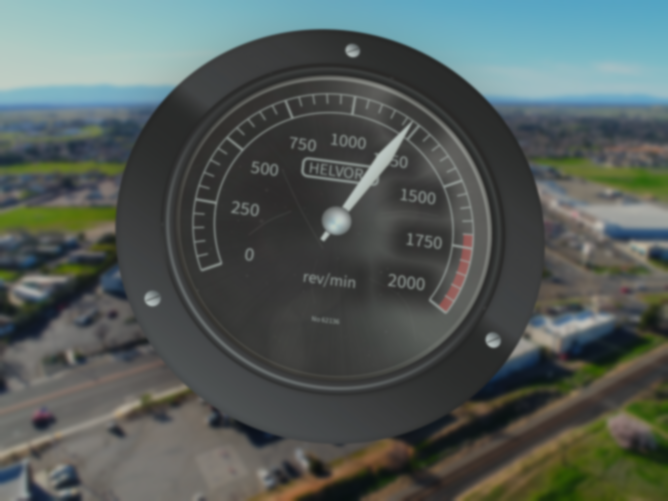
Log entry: 1225 rpm
